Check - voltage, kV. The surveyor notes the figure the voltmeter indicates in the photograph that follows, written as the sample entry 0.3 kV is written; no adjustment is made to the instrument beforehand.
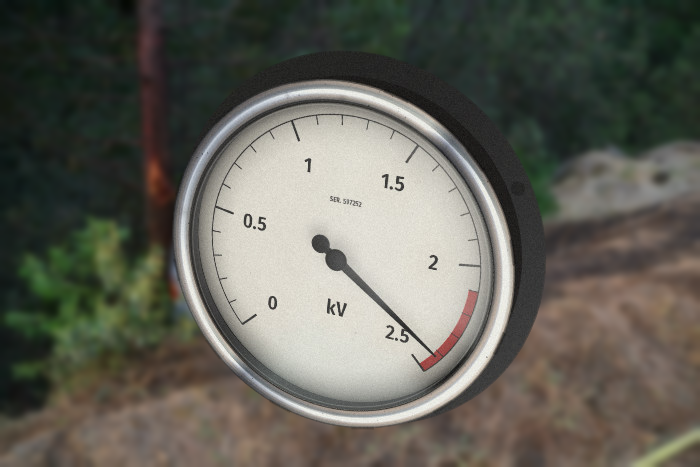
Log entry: 2.4 kV
